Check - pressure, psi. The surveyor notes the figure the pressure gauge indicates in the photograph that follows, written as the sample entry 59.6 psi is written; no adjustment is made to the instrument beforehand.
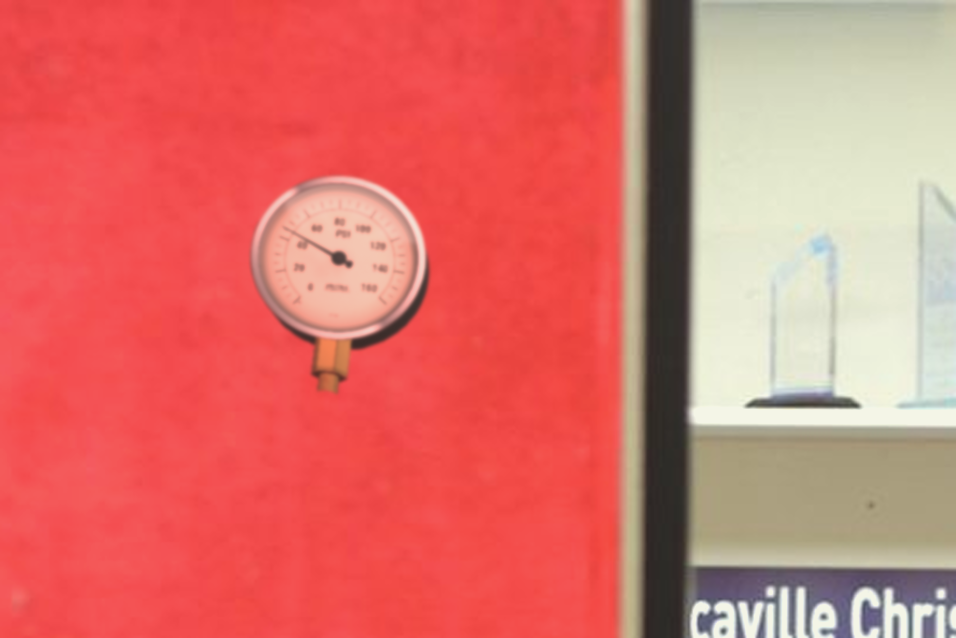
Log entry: 45 psi
